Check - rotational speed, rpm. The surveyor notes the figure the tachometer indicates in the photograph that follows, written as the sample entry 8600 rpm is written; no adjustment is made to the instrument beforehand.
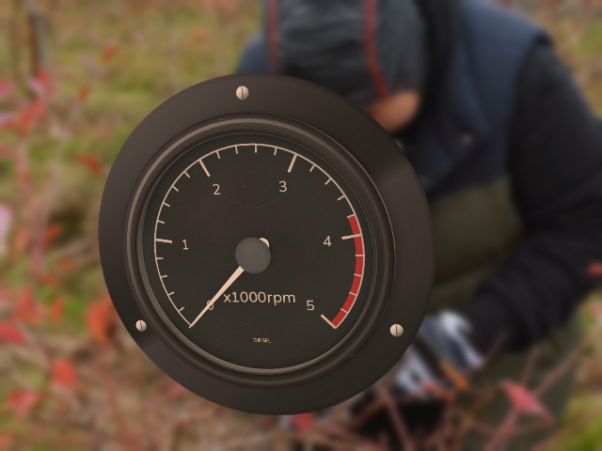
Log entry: 0 rpm
